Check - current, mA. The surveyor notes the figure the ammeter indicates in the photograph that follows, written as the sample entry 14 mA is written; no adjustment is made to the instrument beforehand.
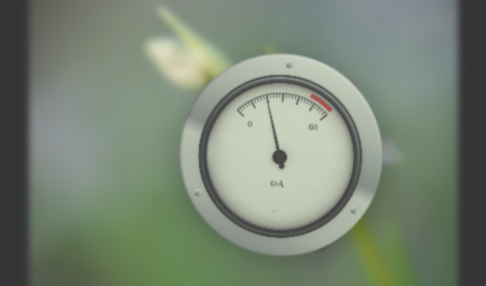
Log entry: 20 mA
